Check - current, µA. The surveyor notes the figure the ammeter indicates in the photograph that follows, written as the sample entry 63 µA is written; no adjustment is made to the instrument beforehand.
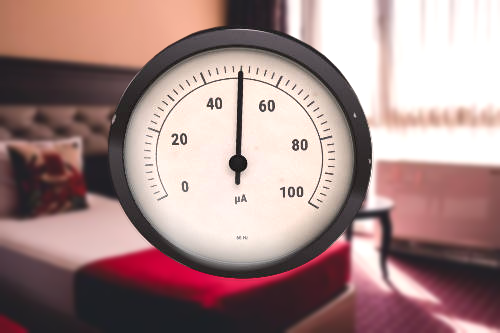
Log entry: 50 µA
